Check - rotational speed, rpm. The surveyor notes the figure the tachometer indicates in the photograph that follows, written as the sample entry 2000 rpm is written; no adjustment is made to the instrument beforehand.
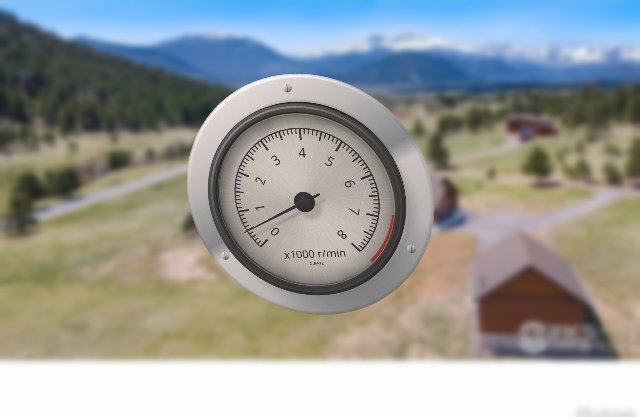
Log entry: 500 rpm
